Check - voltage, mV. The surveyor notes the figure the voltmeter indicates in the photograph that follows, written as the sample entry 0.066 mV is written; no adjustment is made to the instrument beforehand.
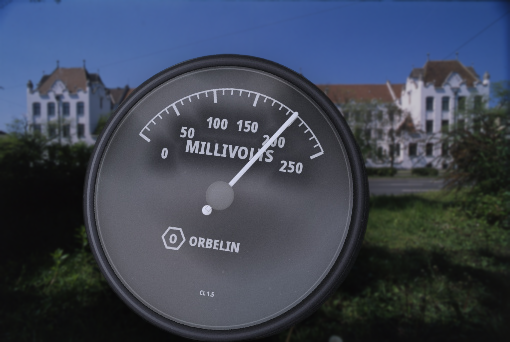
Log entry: 200 mV
